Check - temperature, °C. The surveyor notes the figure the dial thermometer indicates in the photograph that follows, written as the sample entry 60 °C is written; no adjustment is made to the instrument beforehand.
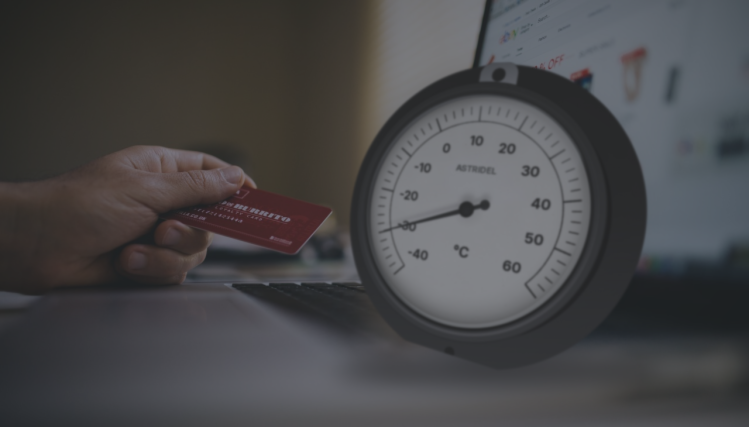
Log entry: -30 °C
